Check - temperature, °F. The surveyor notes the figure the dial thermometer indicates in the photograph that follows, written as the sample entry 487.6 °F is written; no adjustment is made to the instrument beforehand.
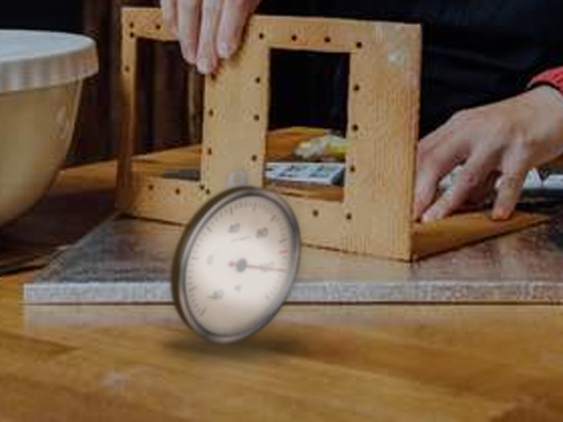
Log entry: 120 °F
